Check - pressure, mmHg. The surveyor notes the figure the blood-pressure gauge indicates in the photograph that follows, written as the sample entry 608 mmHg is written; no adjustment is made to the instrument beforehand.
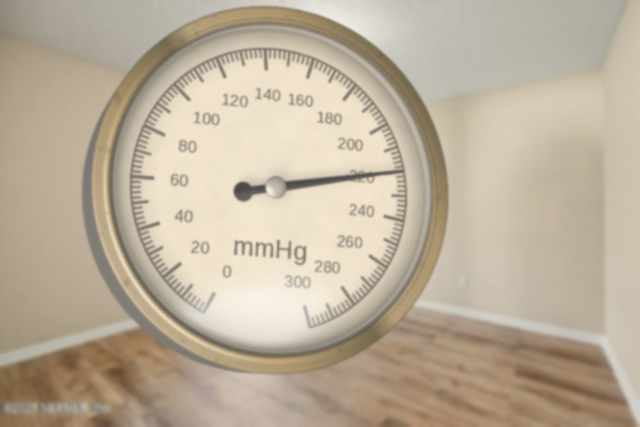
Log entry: 220 mmHg
